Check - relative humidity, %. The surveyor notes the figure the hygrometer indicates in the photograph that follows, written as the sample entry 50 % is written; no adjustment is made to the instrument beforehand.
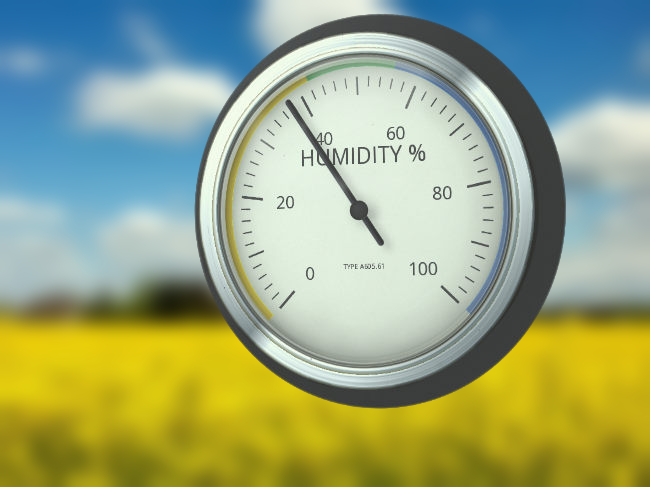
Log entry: 38 %
